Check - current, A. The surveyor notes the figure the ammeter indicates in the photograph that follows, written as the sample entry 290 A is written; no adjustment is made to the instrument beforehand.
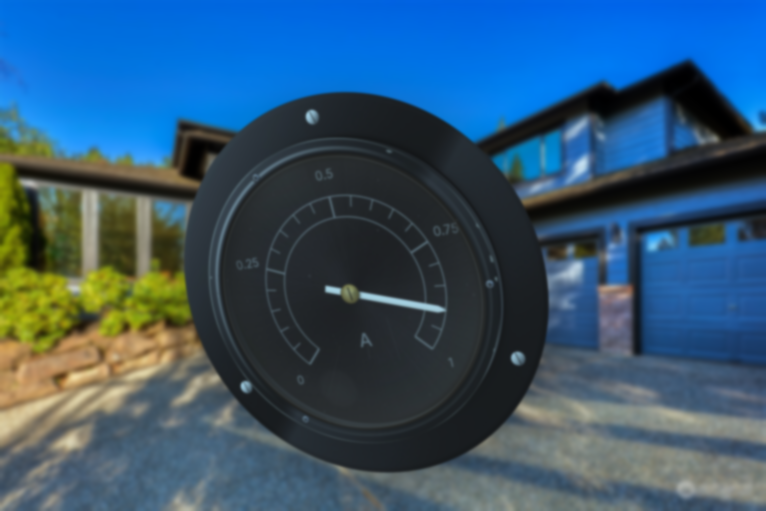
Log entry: 0.9 A
